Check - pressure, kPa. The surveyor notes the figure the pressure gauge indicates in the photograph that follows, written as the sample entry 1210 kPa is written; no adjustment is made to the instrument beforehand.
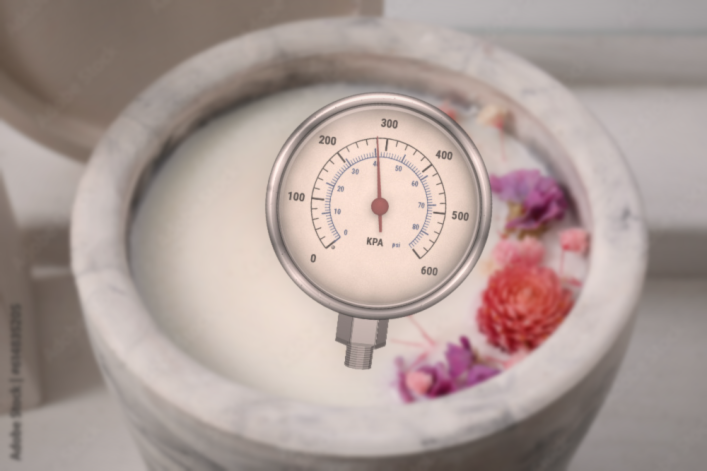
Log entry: 280 kPa
